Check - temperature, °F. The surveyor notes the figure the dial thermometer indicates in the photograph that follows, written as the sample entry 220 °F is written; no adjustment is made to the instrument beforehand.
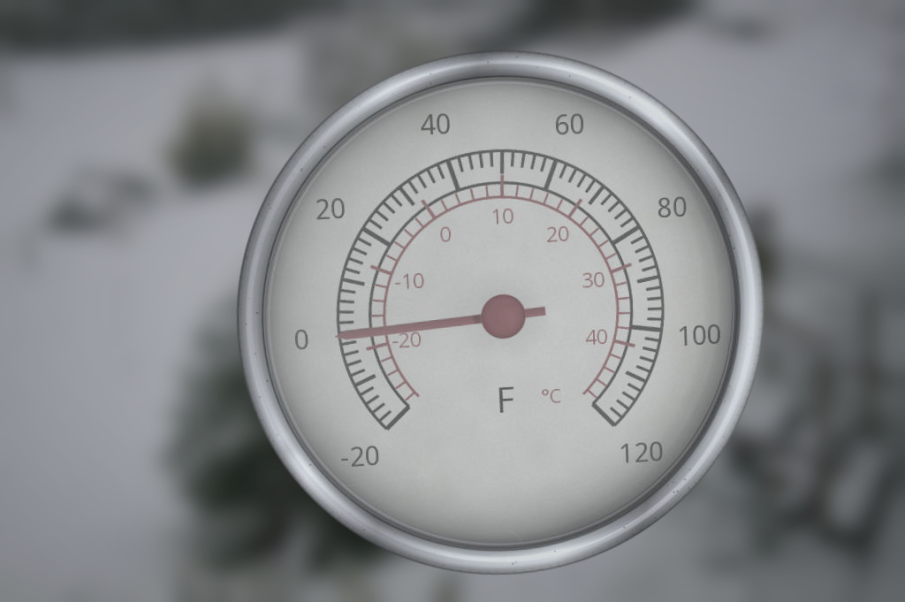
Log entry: 0 °F
